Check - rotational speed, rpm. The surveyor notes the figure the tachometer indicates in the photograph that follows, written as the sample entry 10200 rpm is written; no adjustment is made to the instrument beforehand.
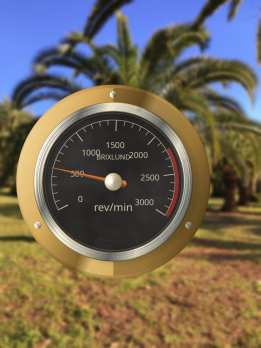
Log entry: 500 rpm
